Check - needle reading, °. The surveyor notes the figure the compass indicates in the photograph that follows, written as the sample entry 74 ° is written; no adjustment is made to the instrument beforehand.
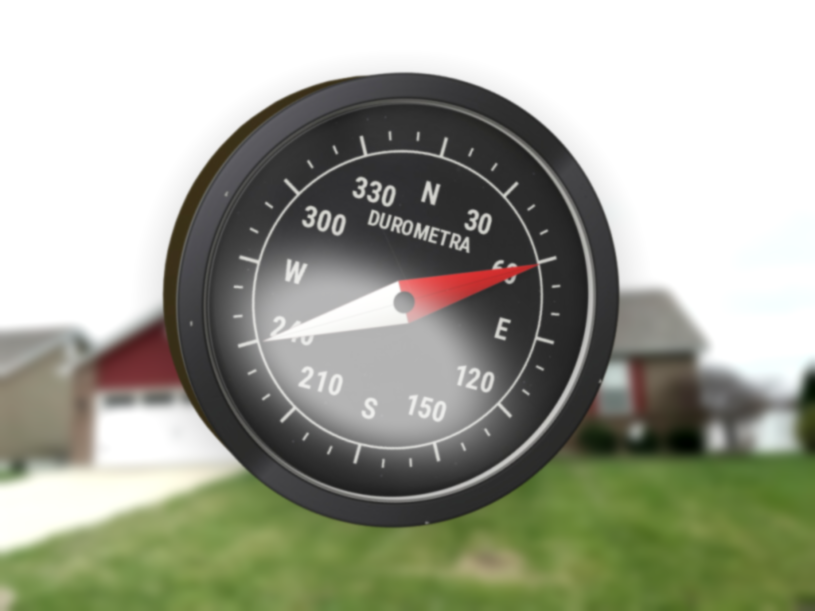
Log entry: 60 °
